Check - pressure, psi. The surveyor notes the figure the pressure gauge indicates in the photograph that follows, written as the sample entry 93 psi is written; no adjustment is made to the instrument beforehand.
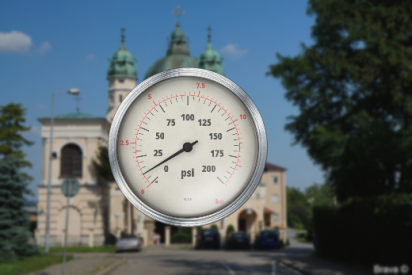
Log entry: 10 psi
